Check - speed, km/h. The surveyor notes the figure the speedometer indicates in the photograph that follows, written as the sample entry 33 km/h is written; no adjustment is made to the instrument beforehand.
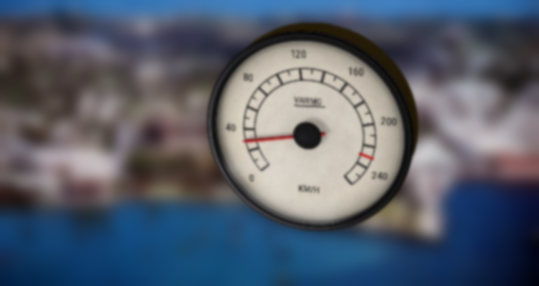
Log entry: 30 km/h
